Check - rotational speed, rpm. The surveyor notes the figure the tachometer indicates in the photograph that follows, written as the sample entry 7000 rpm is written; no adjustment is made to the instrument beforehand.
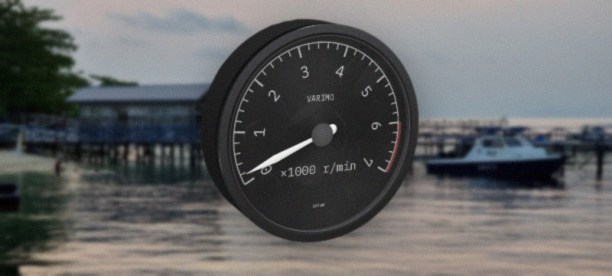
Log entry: 200 rpm
